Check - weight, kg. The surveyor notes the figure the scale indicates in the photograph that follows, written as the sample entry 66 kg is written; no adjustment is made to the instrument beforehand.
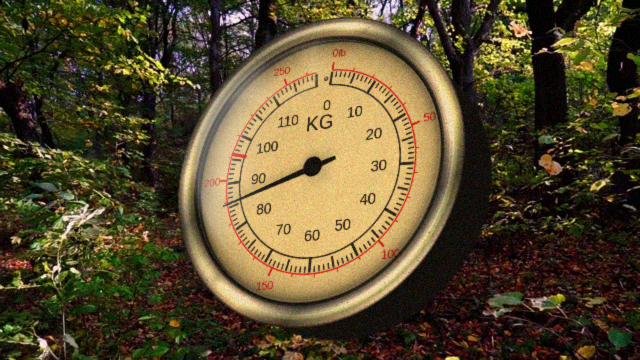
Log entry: 85 kg
